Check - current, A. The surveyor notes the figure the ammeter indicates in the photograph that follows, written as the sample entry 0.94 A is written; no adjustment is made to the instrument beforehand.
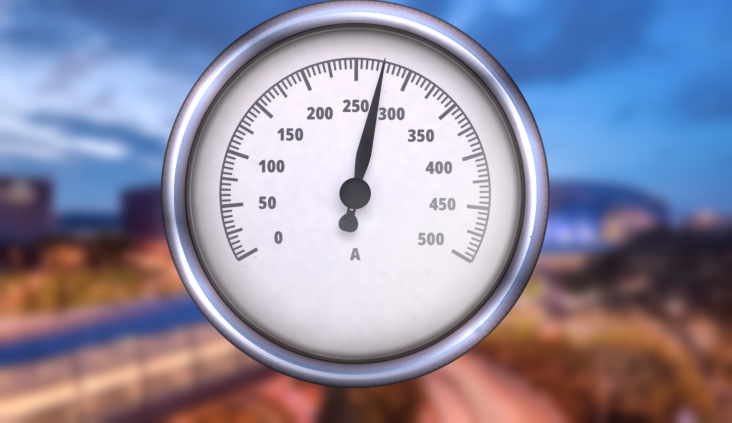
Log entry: 275 A
